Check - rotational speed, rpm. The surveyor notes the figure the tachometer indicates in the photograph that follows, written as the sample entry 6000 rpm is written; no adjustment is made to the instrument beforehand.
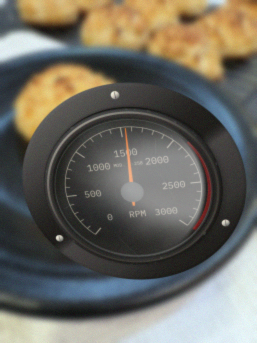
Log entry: 1550 rpm
